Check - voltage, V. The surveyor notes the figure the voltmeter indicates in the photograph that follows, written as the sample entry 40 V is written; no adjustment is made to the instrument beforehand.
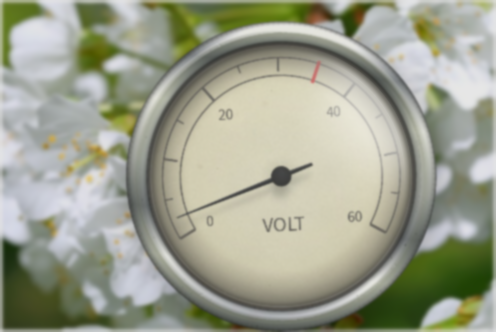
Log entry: 2.5 V
